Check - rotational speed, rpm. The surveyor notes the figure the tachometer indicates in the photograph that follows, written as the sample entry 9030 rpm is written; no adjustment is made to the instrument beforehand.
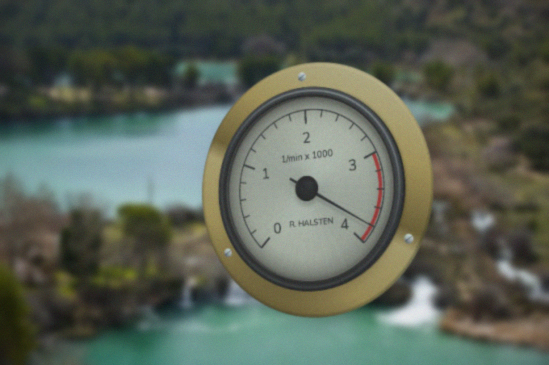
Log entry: 3800 rpm
